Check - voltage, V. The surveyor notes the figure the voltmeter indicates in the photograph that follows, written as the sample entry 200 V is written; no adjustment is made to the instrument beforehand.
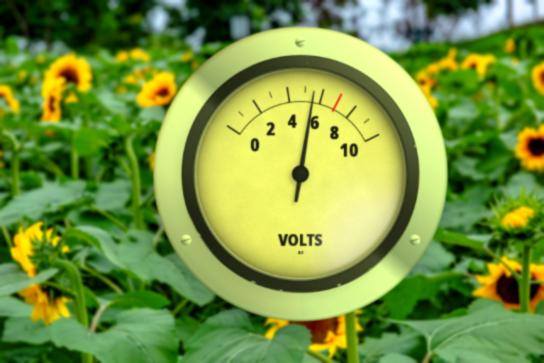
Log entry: 5.5 V
